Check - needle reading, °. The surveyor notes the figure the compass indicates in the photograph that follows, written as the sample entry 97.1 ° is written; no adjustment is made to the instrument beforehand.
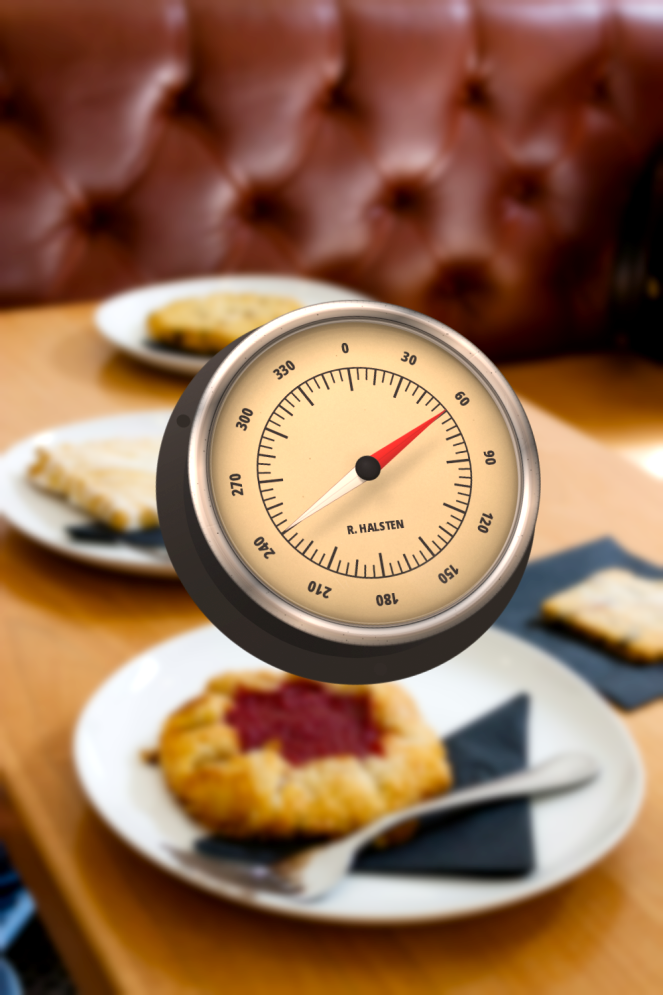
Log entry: 60 °
